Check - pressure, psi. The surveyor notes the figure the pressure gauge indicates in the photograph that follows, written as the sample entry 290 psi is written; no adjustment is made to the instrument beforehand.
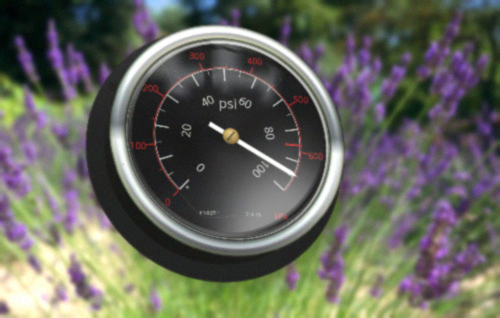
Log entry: 95 psi
